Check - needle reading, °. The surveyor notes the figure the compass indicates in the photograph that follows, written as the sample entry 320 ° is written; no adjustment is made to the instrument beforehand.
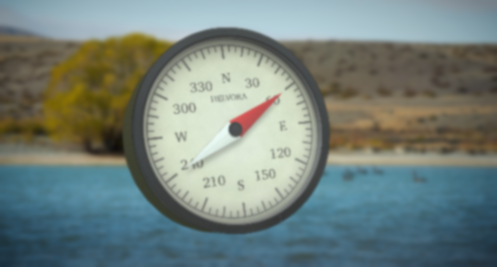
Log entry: 60 °
